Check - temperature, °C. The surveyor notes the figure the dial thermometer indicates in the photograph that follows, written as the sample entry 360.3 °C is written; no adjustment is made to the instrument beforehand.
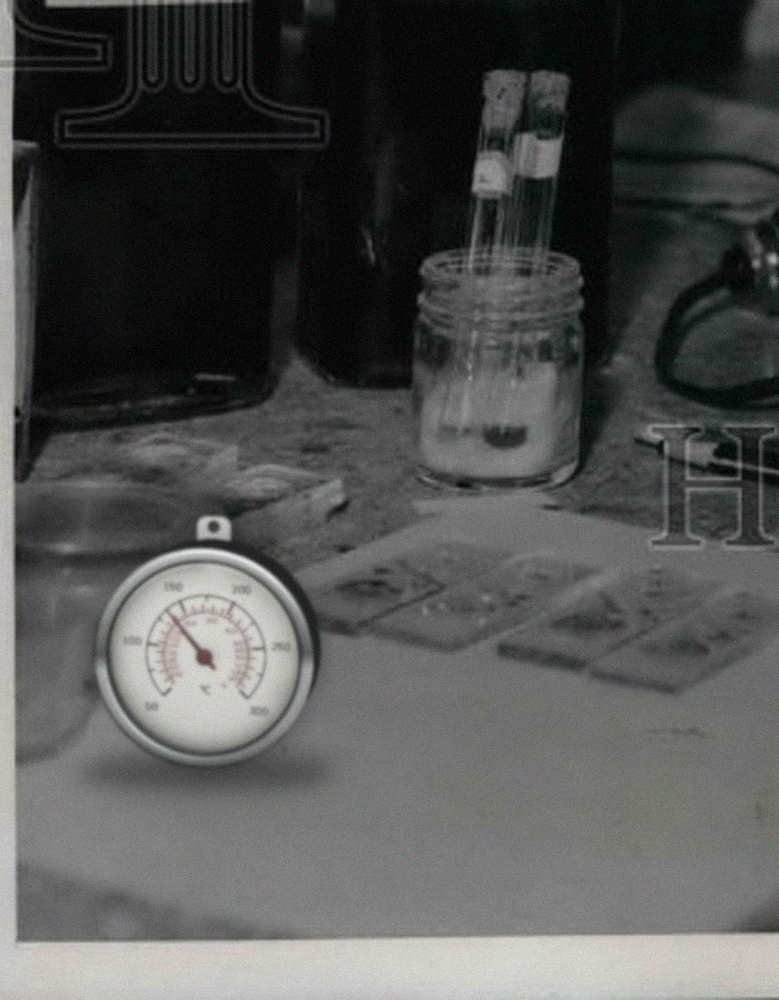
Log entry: 137.5 °C
